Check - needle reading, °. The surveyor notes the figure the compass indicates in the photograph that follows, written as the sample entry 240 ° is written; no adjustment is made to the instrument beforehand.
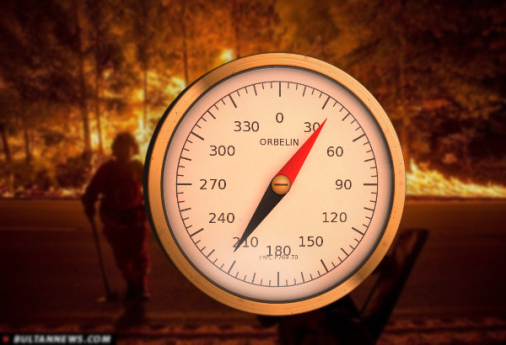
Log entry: 35 °
